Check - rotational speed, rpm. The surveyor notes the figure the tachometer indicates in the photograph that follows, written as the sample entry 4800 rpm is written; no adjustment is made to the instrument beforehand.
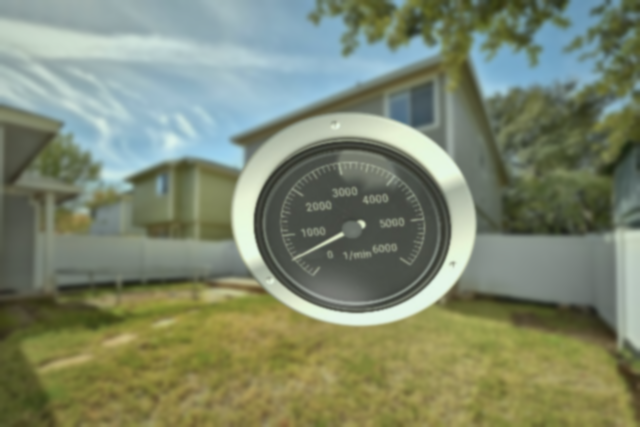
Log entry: 500 rpm
